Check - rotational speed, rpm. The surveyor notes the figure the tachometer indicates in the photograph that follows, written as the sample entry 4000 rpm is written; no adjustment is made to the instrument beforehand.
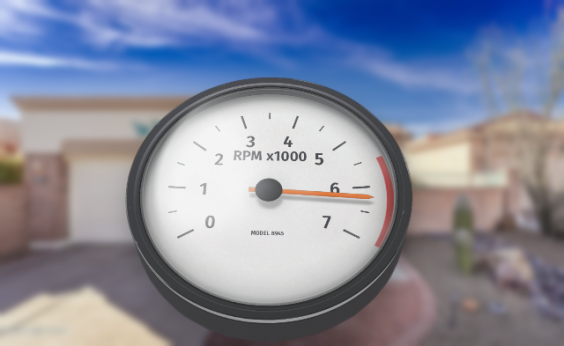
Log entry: 6250 rpm
